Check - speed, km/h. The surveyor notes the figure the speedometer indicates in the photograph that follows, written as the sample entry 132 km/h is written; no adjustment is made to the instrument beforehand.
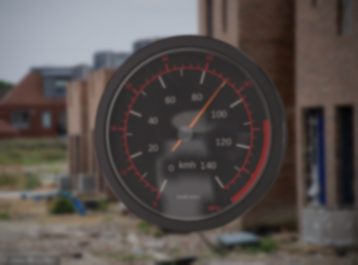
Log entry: 90 km/h
